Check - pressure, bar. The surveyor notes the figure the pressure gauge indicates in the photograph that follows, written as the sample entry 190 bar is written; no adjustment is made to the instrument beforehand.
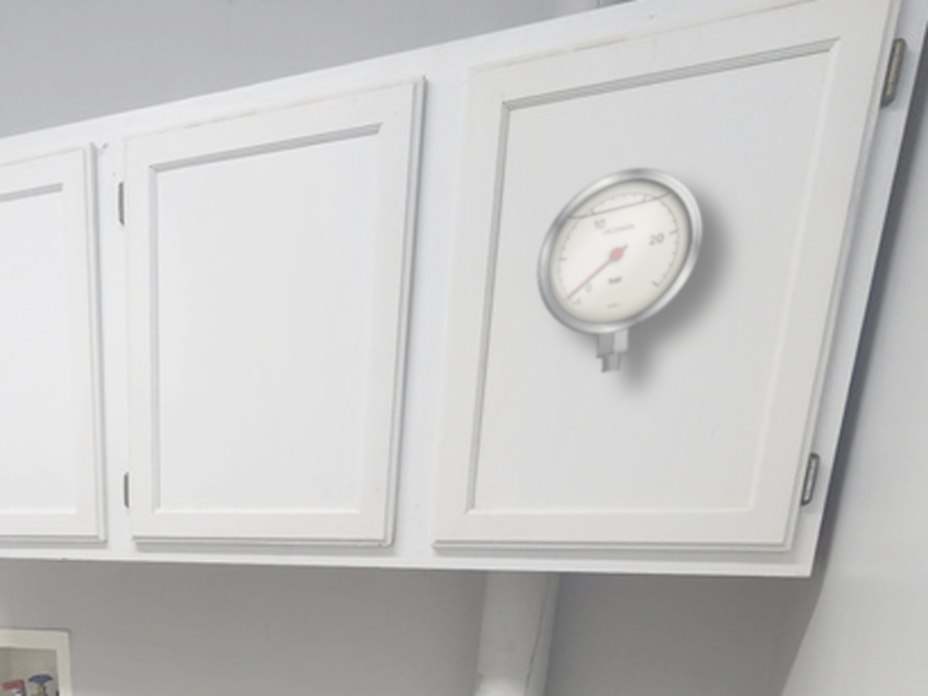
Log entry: 1 bar
